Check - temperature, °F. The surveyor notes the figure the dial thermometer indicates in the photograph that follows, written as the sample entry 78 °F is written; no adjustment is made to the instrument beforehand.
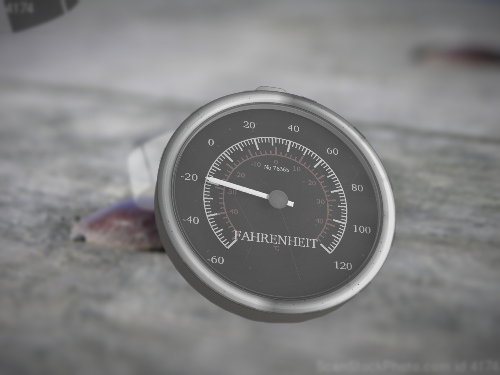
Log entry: -20 °F
